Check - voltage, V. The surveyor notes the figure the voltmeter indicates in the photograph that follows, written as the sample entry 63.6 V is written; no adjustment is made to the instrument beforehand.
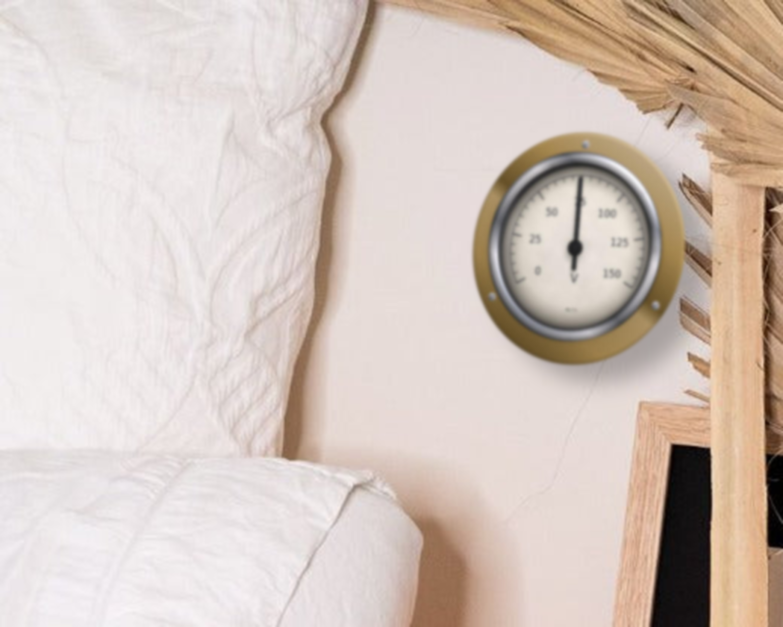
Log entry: 75 V
